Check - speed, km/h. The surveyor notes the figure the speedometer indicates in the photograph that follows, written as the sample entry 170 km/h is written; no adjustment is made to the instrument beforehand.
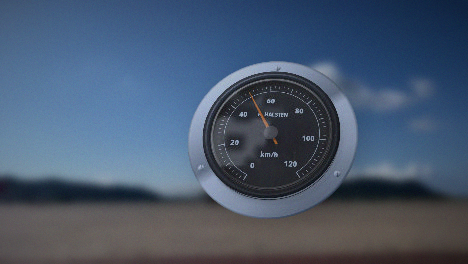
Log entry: 50 km/h
